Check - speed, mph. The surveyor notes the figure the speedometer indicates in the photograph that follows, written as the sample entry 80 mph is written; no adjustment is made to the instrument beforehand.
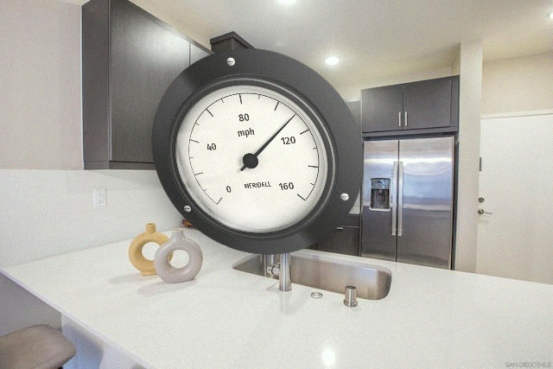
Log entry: 110 mph
